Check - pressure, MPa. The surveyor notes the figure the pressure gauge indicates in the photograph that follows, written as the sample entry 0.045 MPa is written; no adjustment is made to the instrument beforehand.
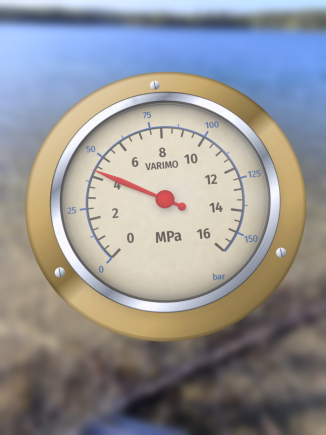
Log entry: 4.25 MPa
